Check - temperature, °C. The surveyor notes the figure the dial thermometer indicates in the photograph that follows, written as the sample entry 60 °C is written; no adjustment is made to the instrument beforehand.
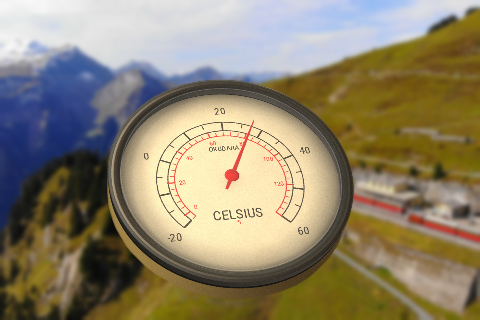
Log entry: 27.5 °C
